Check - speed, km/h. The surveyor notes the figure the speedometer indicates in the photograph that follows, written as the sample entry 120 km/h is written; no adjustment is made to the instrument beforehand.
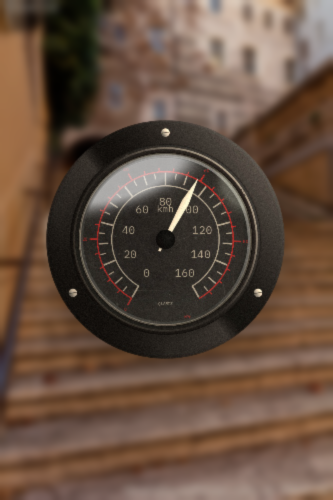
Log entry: 95 km/h
